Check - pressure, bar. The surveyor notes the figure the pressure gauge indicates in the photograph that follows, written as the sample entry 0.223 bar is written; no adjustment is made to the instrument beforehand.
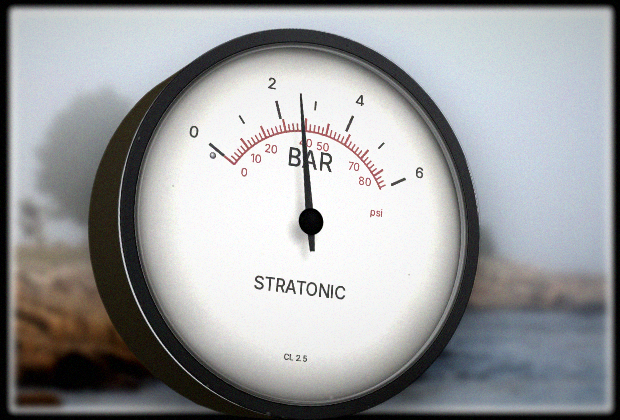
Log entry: 2.5 bar
